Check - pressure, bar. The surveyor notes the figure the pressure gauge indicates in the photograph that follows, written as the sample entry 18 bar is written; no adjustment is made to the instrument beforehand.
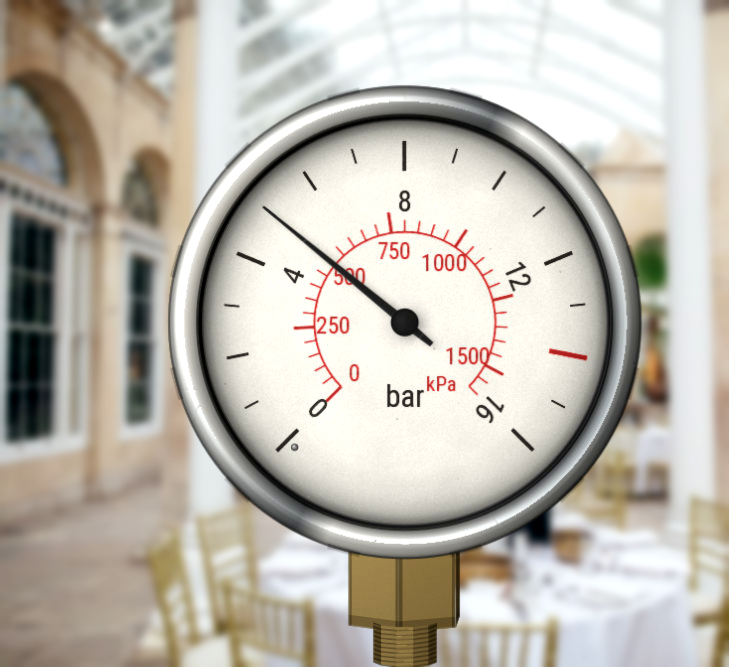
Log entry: 5 bar
